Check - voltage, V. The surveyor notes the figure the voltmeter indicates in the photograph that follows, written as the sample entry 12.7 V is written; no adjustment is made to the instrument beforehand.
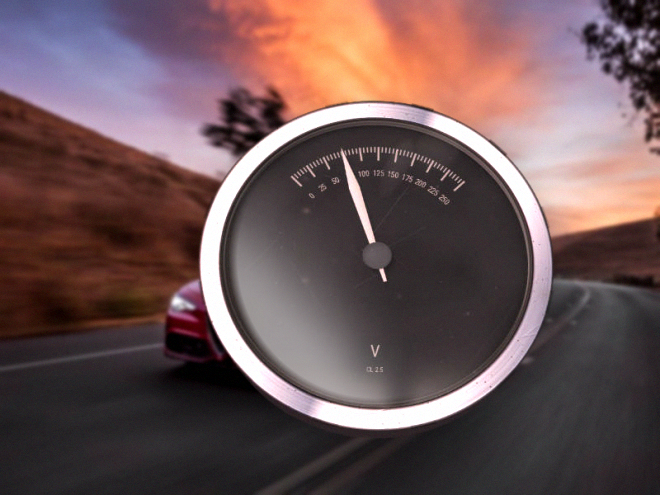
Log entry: 75 V
